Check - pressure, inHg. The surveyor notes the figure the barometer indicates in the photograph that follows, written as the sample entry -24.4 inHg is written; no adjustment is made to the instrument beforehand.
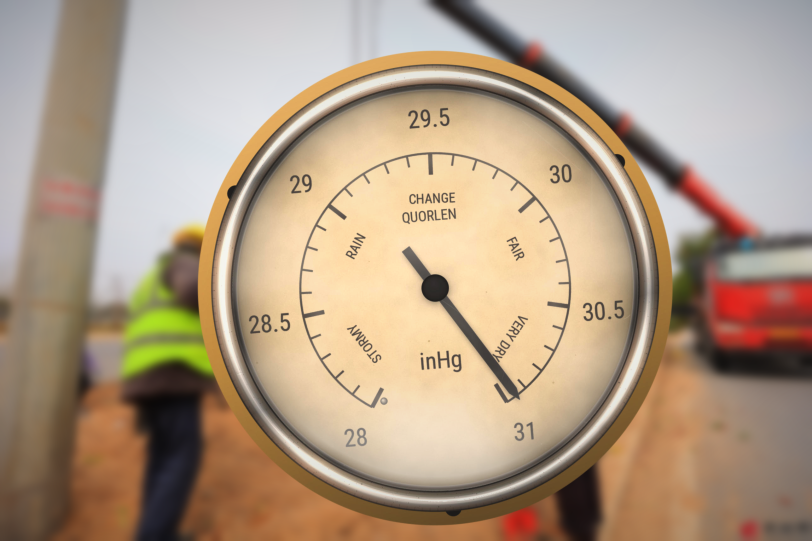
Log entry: 30.95 inHg
